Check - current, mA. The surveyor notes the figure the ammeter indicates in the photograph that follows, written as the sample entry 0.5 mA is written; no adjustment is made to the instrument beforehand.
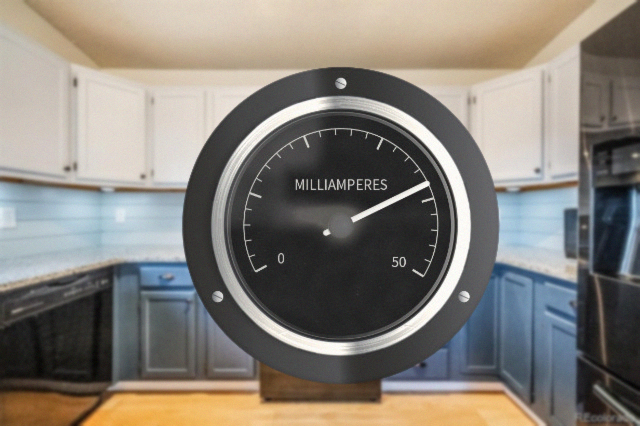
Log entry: 38 mA
